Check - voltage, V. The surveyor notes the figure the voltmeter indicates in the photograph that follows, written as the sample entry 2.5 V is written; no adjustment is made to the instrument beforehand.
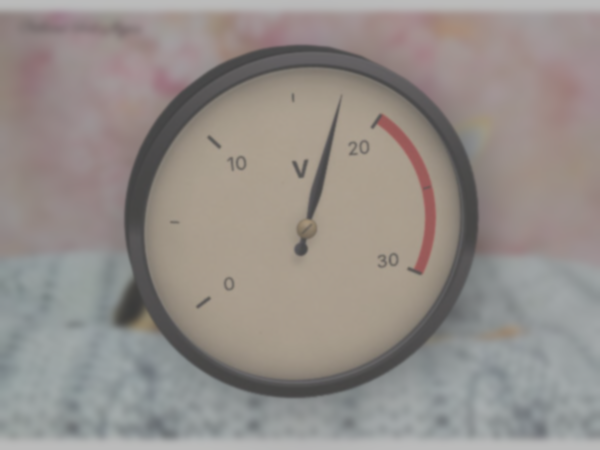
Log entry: 17.5 V
